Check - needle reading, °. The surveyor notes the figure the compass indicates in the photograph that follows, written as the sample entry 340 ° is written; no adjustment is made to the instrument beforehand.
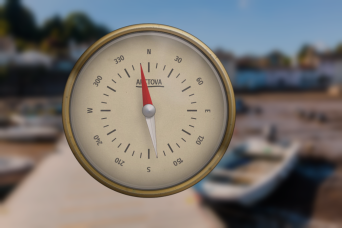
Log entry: 350 °
